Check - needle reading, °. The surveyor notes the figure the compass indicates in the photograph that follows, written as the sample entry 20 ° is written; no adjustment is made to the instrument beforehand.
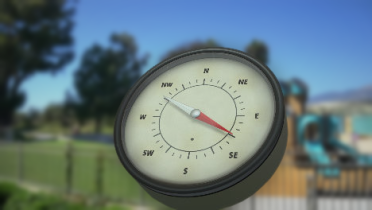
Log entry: 120 °
